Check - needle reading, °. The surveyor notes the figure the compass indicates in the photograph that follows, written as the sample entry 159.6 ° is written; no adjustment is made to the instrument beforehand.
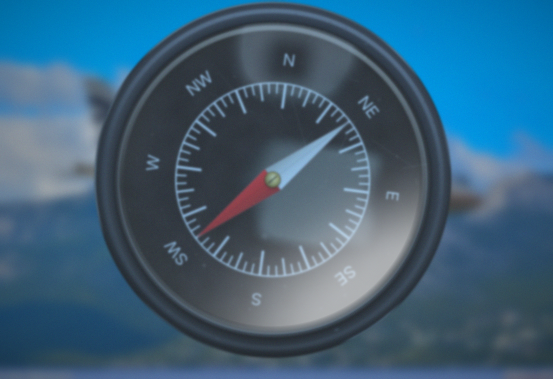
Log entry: 225 °
